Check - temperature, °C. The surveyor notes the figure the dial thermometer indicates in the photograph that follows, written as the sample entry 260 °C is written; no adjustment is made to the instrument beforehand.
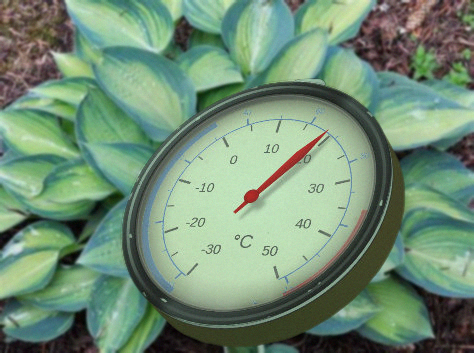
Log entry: 20 °C
